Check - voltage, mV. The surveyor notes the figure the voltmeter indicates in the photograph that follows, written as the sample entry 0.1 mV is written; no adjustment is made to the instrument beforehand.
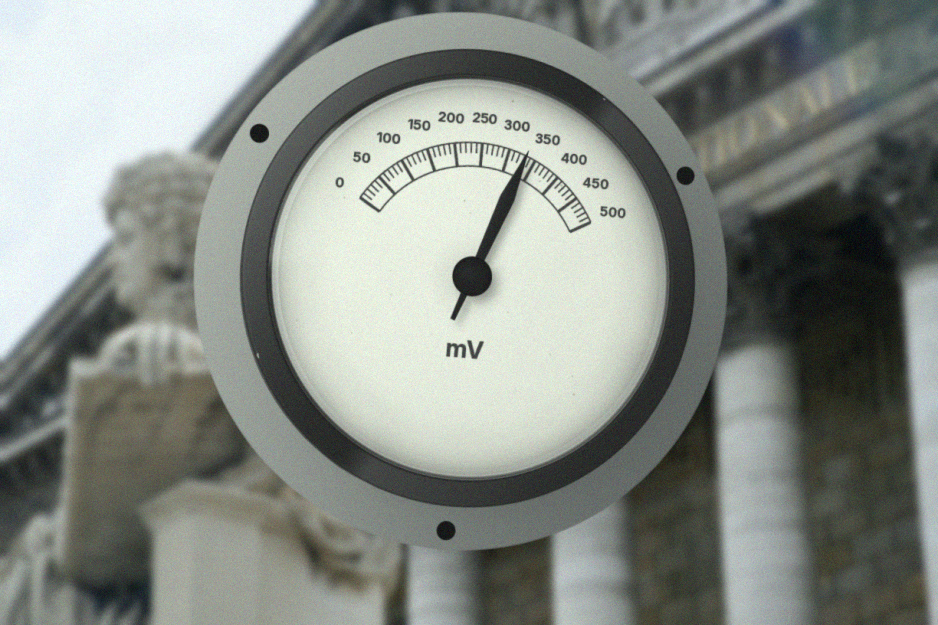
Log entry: 330 mV
